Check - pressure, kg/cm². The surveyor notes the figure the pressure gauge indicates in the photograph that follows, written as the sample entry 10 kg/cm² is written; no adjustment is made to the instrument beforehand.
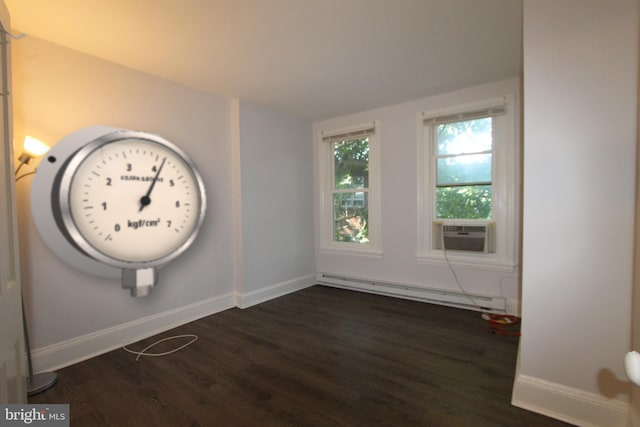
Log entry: 4.2 kg/cm²
